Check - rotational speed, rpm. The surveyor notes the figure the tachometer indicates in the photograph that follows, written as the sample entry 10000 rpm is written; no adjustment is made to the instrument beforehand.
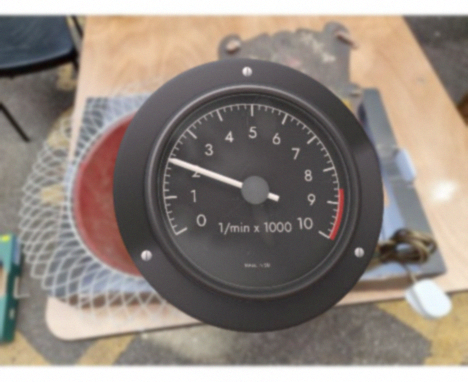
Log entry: 2000 rpm
